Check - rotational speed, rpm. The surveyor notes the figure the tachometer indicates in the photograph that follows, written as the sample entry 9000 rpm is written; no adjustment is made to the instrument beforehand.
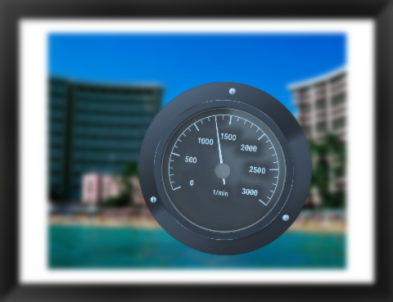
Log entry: 1300 rpm
